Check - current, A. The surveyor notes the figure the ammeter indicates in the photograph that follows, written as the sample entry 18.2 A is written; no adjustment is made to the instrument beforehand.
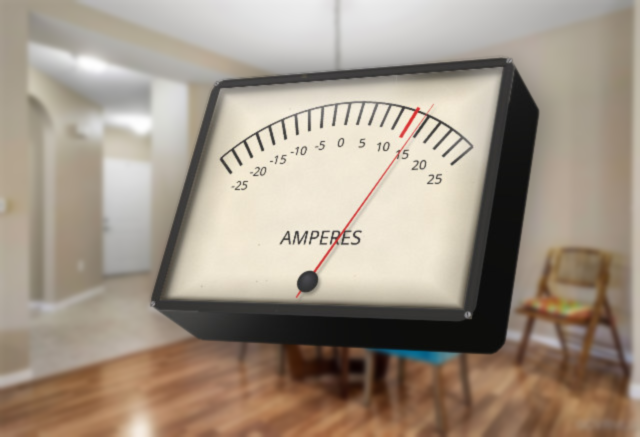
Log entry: 15 A
